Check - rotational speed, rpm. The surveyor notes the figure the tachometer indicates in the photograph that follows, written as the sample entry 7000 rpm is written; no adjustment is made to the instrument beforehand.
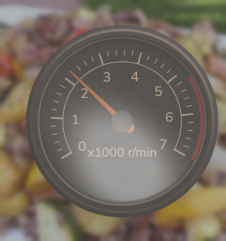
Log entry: 2200 rpm
